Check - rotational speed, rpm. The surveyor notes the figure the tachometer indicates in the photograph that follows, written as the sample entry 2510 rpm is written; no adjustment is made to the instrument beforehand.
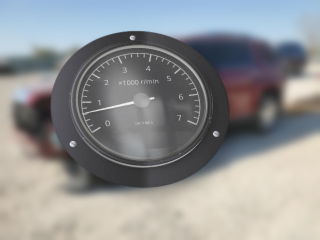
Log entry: 600 rpm
